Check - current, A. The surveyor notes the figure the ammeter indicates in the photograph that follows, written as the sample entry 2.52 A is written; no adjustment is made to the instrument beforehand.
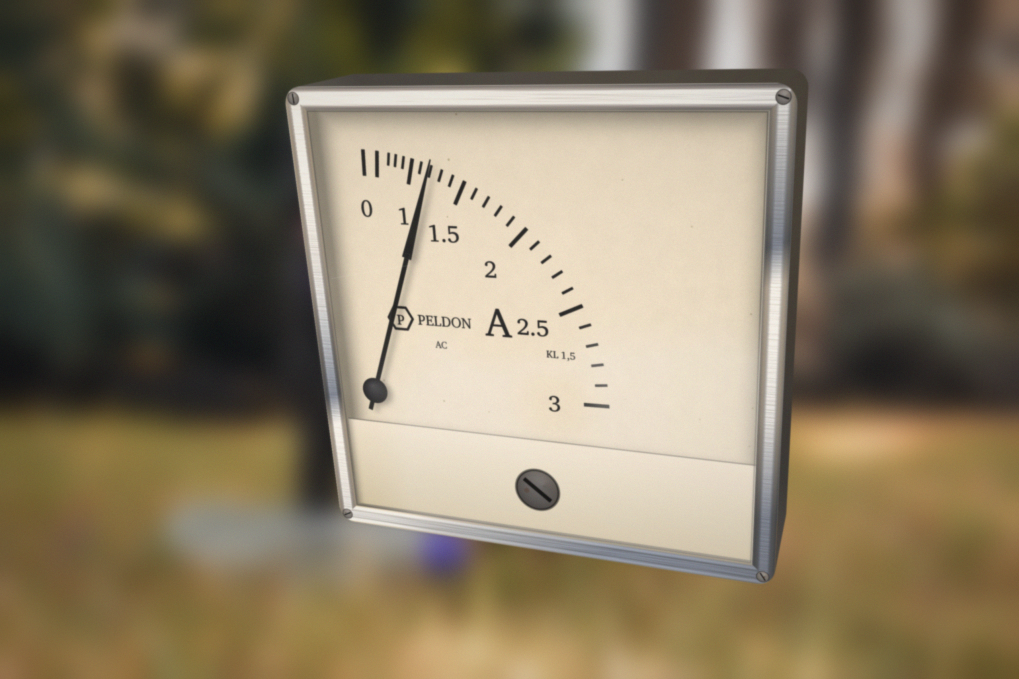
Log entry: 1.2 A
